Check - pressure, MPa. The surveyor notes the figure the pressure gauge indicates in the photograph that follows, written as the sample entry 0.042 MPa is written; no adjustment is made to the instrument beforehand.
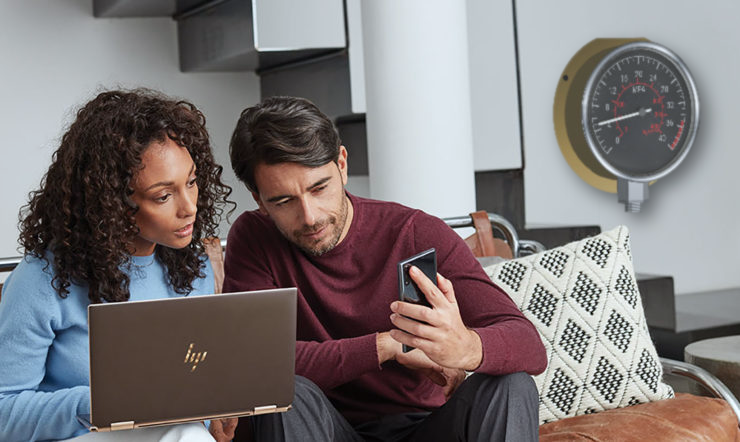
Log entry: 5 MPa
